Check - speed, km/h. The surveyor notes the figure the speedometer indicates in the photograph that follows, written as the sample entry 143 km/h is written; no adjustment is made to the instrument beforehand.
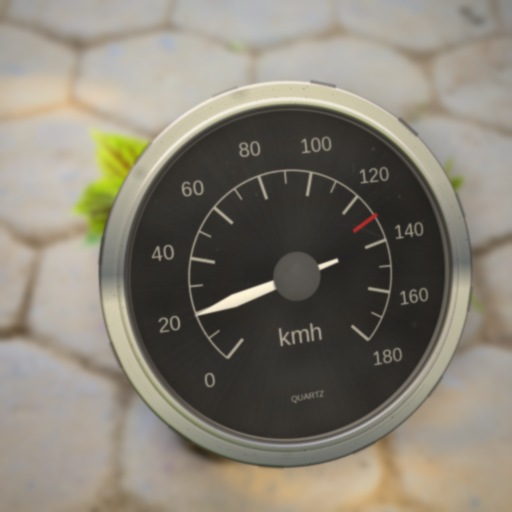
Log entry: 20 km/h
